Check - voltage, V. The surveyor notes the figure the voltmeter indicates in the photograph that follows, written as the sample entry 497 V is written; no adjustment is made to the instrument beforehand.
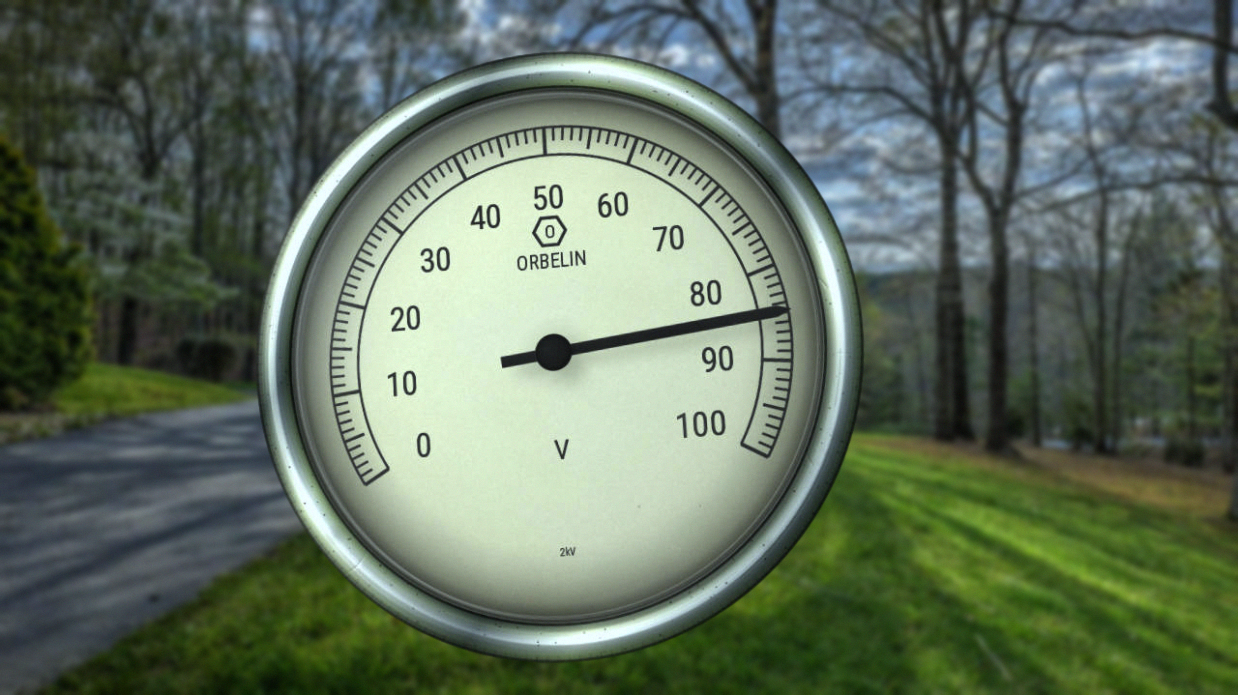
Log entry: 85 V
